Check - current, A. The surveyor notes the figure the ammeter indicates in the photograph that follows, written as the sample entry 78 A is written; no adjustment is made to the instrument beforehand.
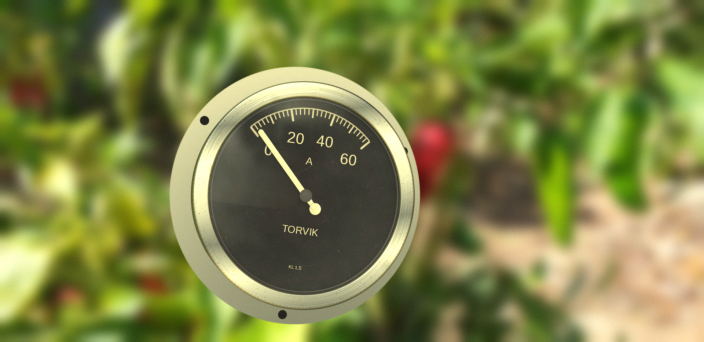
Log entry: 2 A
